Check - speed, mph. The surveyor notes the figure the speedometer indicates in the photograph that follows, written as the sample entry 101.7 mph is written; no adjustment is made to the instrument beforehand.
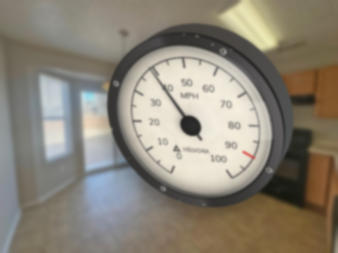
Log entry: 40 mph
